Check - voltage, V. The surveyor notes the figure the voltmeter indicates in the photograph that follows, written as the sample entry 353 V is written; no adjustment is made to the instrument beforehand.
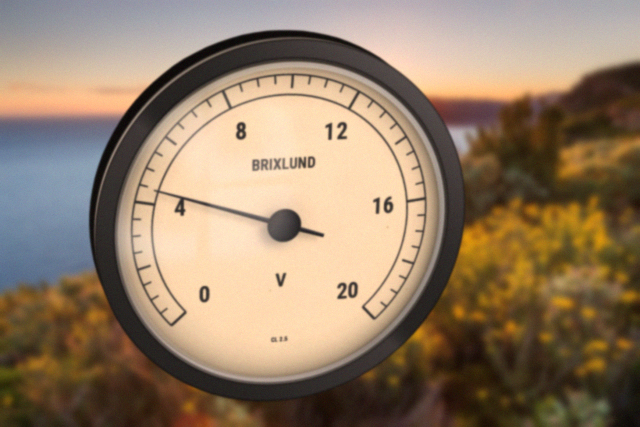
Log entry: 4.5 V
